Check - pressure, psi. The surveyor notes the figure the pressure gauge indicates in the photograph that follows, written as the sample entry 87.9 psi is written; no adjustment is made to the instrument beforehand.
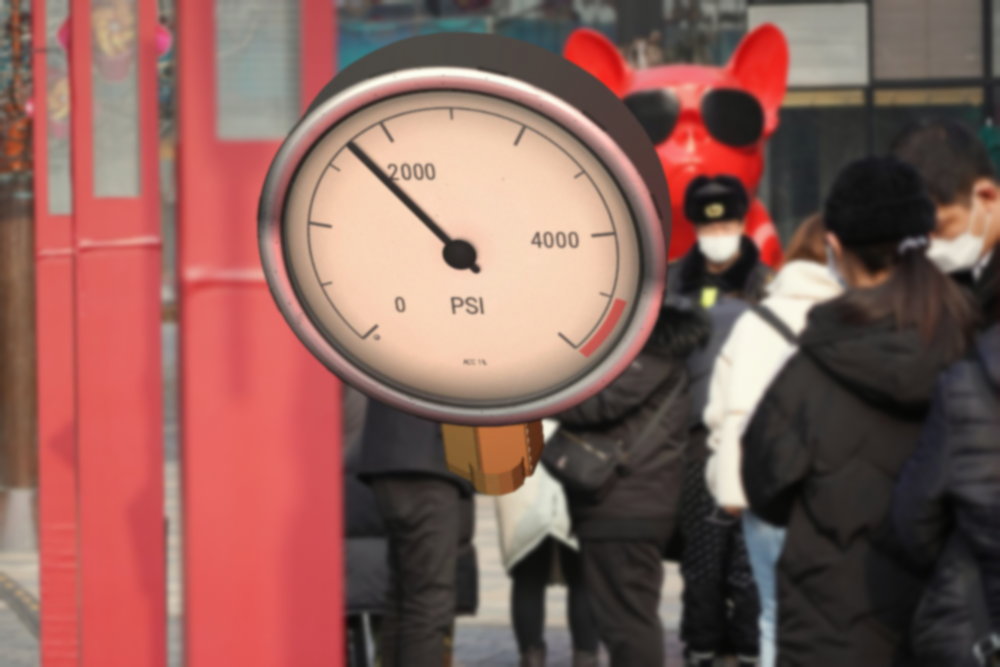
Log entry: 1750 psi
